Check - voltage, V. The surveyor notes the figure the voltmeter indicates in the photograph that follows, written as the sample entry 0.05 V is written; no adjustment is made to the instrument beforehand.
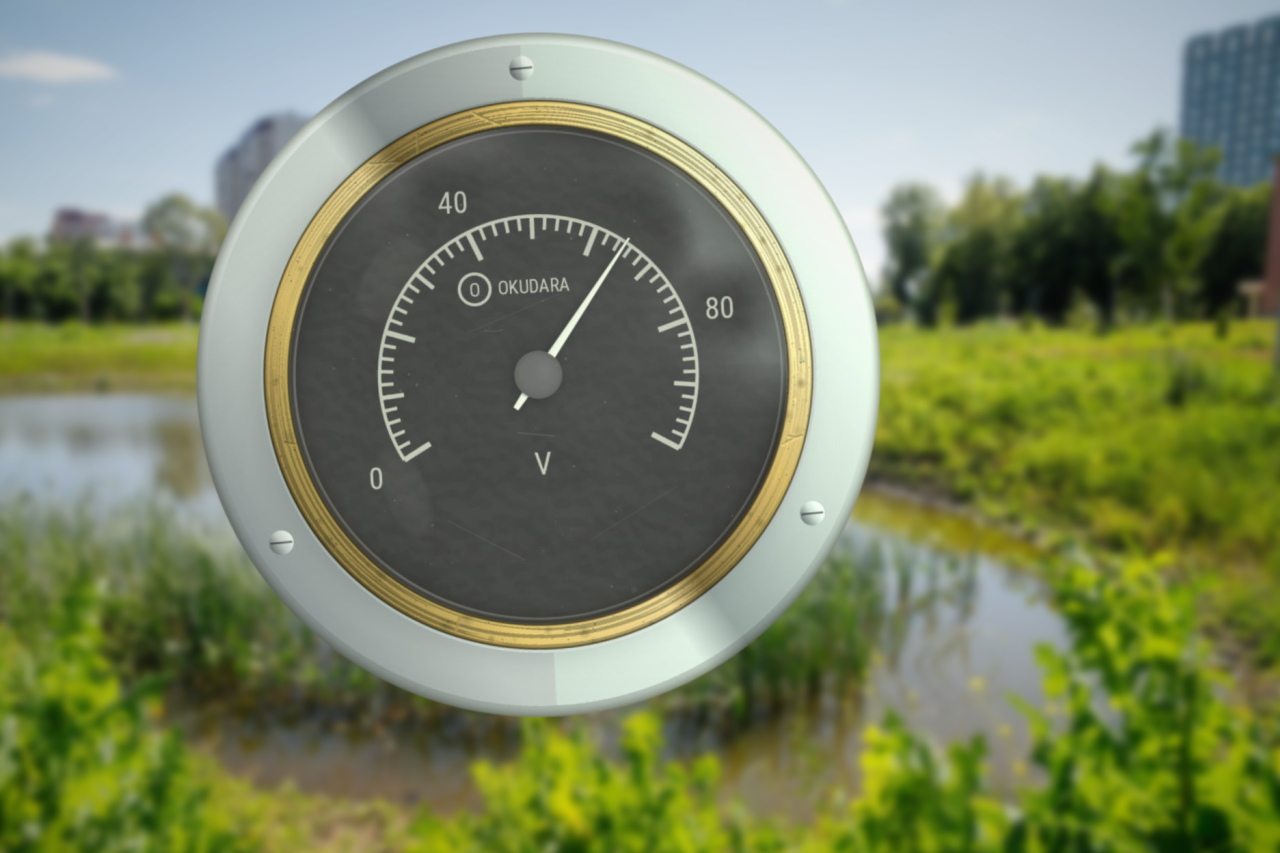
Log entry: 65 V
